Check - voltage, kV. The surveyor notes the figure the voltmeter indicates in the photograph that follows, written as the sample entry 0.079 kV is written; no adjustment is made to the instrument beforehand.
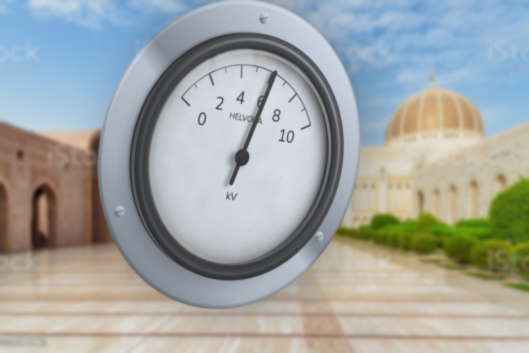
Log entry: 6 kV
